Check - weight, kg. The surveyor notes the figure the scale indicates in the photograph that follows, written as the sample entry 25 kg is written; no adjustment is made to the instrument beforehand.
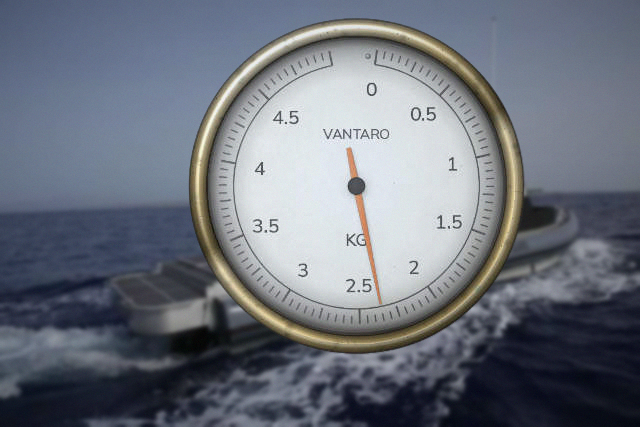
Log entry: 2.35 kg
